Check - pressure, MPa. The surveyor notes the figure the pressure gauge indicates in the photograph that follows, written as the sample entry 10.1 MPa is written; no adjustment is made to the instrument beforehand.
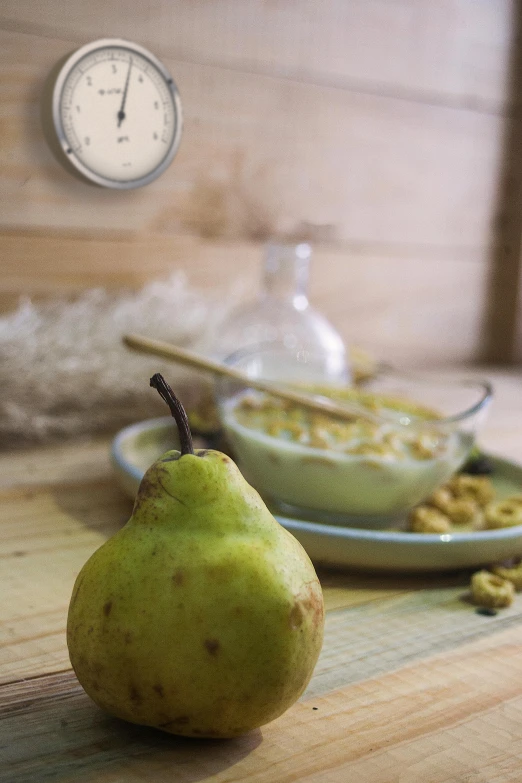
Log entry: 3.5 MPa
